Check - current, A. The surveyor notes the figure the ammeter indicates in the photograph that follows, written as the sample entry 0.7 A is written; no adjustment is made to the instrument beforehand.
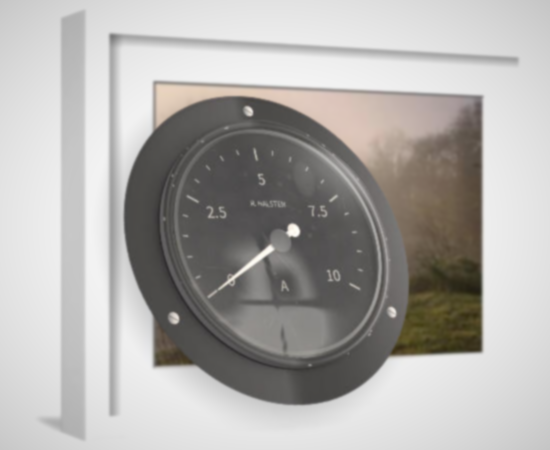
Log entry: 0 A
